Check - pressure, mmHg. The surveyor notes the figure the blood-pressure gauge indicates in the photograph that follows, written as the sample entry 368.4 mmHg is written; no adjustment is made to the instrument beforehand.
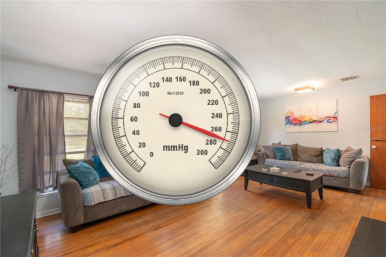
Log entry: 270 mmHg
